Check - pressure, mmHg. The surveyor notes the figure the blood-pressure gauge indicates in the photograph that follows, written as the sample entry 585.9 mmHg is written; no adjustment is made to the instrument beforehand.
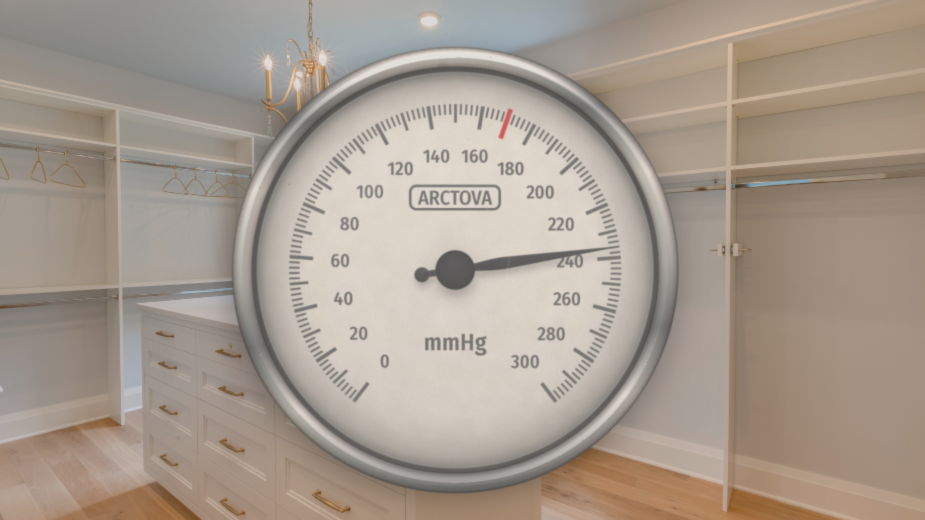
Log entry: 236 mmHg
